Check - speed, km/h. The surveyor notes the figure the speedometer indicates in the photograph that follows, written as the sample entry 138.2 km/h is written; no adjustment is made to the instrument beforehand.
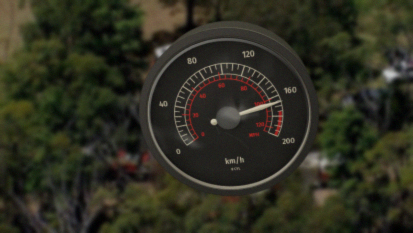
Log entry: 165 km/h
